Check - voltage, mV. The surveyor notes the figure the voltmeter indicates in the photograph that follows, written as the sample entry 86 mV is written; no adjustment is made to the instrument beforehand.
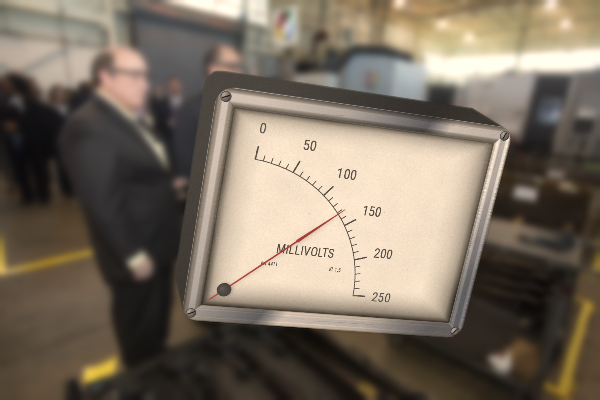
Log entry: 130 mV
